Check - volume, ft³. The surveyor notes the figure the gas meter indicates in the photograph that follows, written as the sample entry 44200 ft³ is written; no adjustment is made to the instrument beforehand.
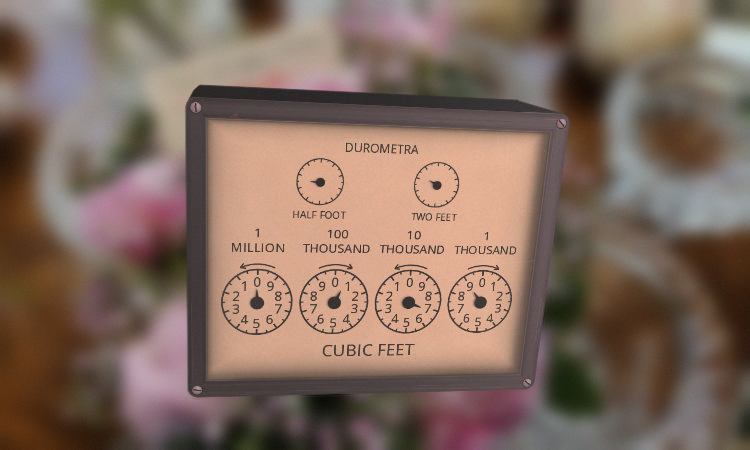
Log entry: 6900 ft³
